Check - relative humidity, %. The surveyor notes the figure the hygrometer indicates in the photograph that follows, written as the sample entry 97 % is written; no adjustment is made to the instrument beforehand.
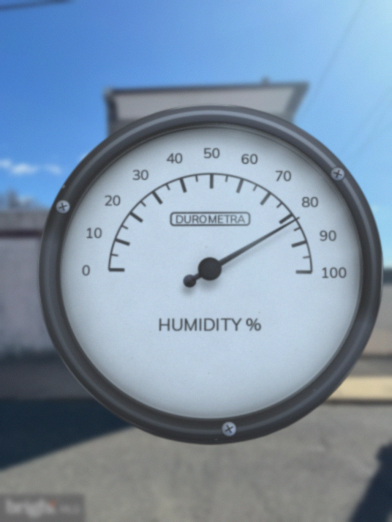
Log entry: 82.5 %
